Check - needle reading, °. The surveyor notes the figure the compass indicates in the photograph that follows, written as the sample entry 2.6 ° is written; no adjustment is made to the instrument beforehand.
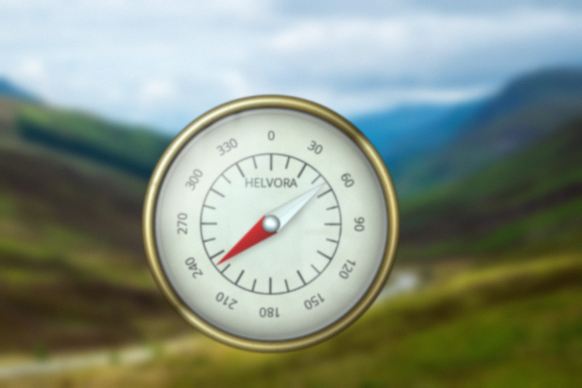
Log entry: 232.5 °
